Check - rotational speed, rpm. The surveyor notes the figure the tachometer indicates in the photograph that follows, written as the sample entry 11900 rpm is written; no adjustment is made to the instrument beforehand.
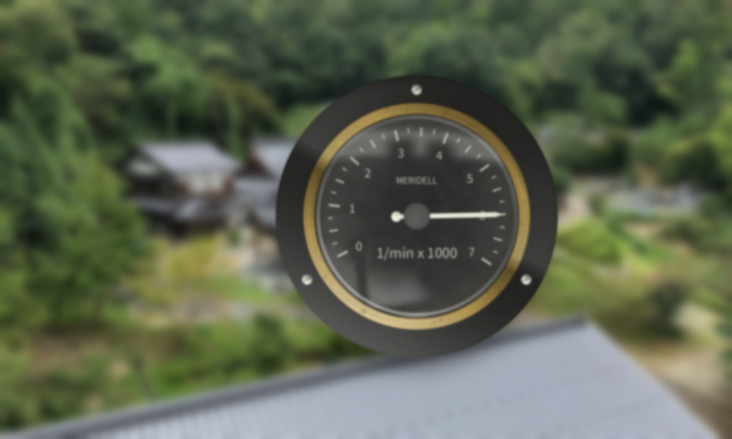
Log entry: 6000 rpm
